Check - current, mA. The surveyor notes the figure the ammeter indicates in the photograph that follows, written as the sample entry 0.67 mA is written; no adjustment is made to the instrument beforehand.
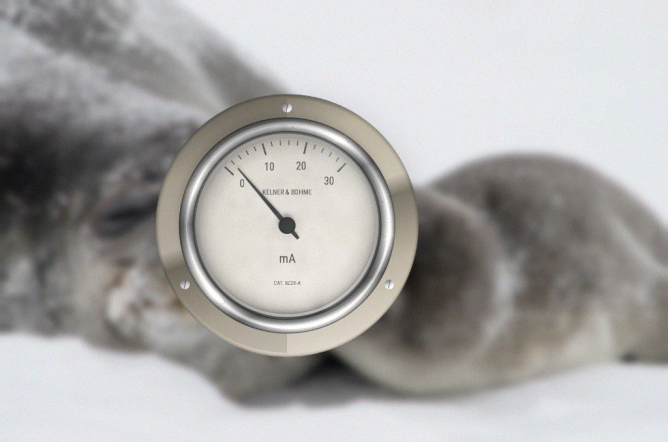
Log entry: 2 mA
